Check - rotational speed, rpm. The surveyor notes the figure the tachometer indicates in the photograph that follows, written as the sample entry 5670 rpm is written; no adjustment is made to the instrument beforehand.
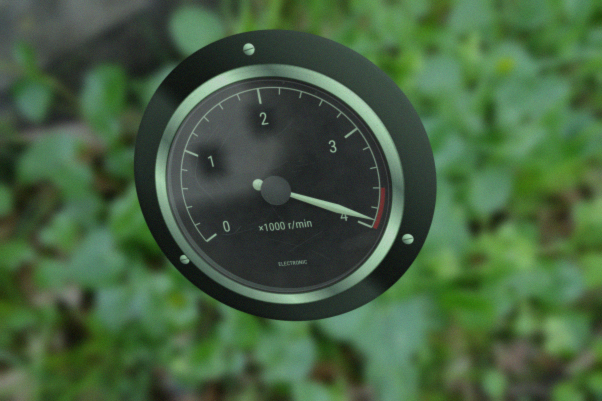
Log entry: 3900 rpm
